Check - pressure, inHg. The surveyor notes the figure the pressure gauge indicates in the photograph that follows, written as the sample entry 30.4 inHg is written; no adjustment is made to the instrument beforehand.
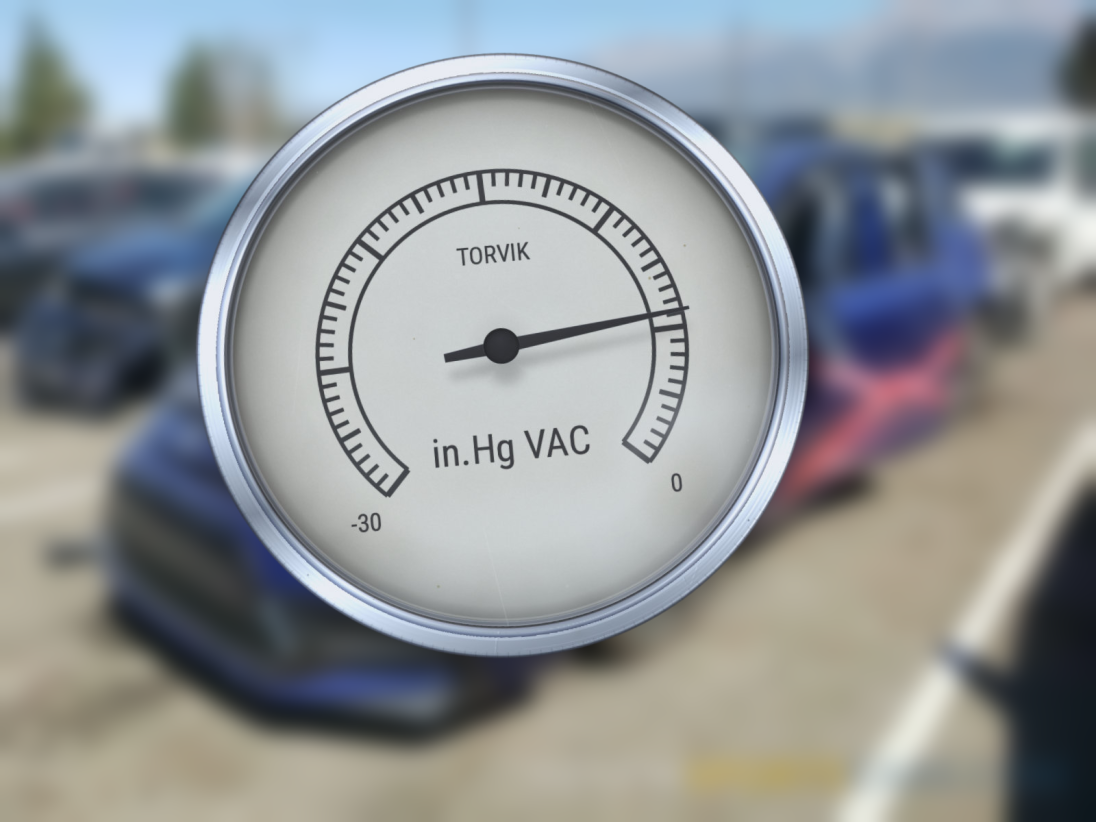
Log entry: -5.5 inHg
